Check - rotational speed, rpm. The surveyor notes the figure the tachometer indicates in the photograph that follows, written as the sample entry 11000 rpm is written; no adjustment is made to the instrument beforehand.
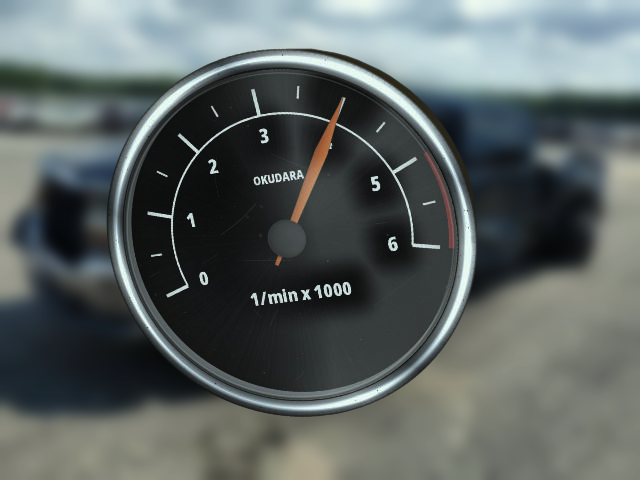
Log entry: 4000 rpm
